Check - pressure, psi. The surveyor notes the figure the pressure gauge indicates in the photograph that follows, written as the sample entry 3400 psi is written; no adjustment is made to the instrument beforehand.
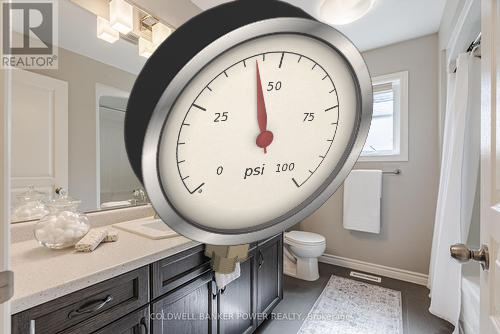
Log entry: 42.5 psi
